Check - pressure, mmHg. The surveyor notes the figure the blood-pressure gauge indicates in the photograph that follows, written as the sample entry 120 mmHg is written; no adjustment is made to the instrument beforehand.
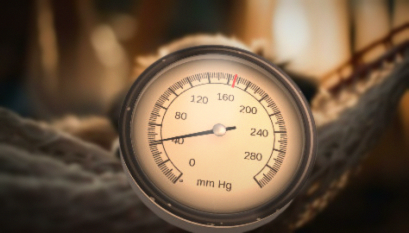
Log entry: 40 mmHg
